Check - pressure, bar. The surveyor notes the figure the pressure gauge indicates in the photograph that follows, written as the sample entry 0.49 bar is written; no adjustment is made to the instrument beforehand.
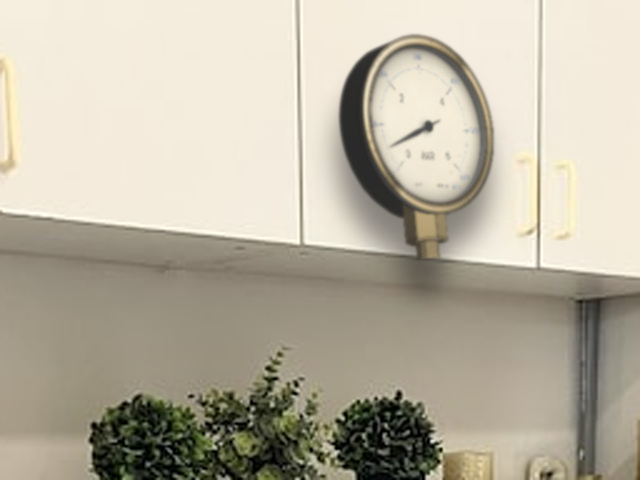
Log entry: 0.5 bar
